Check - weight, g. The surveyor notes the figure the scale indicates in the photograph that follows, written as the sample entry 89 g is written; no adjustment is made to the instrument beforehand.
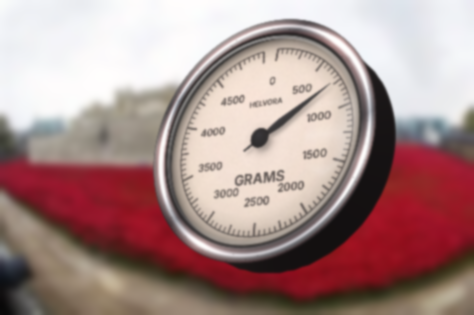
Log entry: 750 g
